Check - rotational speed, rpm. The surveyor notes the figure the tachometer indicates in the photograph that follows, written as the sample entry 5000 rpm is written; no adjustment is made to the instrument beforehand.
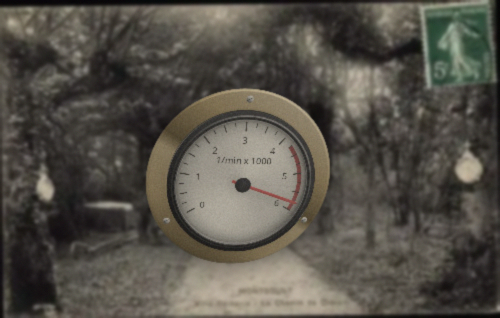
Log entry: 5750 rpm
